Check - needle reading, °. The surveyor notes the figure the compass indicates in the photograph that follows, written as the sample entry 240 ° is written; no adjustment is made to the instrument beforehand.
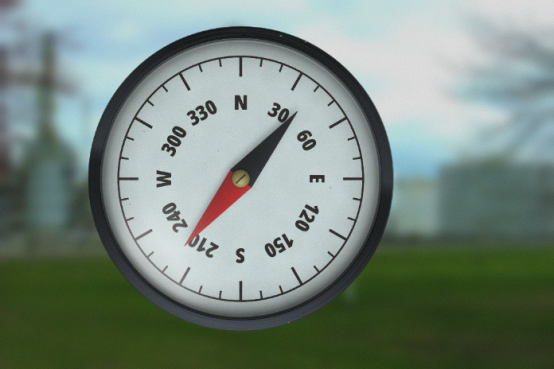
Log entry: 220 °
